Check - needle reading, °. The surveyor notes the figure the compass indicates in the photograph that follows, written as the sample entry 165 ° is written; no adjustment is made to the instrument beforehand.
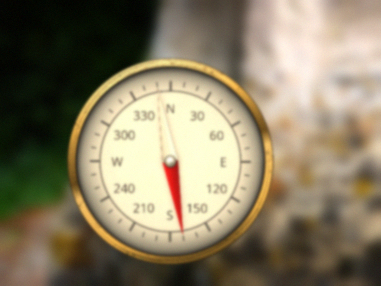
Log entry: 170 °
